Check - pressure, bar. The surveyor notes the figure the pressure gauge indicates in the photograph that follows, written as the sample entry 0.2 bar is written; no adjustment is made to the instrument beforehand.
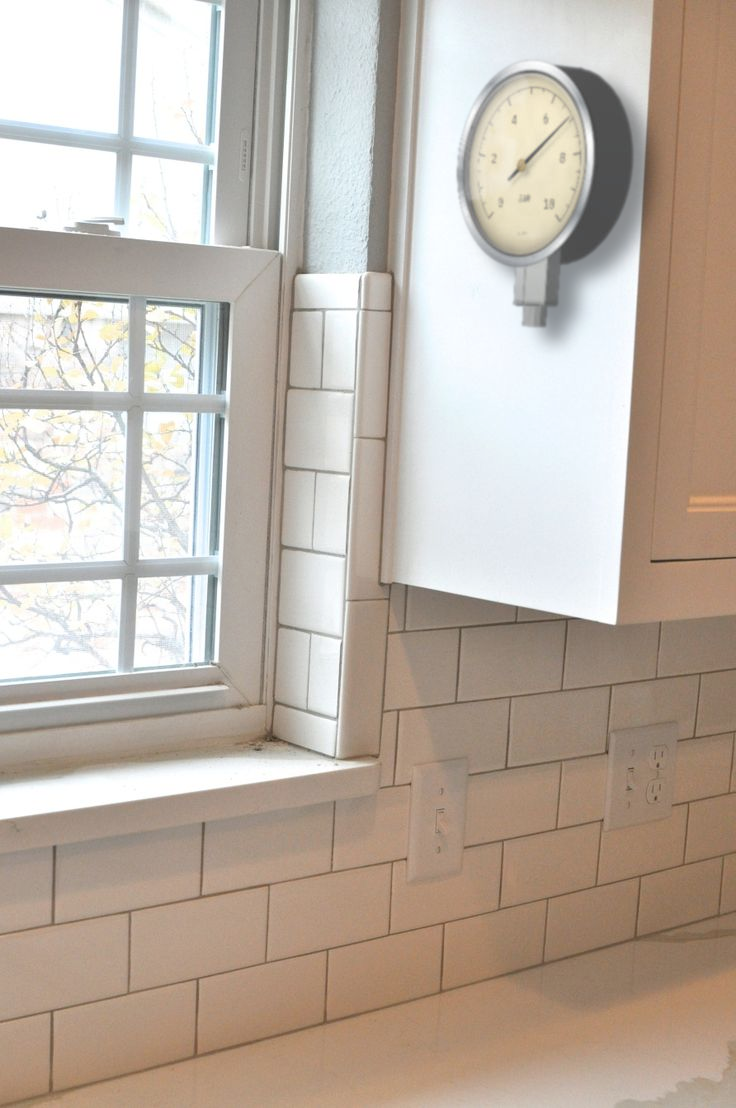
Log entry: 7 bar
